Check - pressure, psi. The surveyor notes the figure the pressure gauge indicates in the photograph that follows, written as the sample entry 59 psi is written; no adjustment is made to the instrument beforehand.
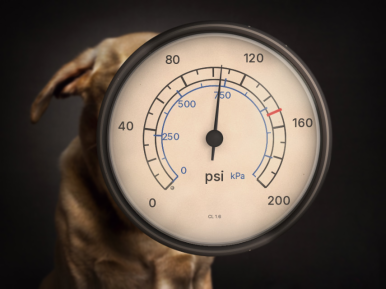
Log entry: 105 psi
